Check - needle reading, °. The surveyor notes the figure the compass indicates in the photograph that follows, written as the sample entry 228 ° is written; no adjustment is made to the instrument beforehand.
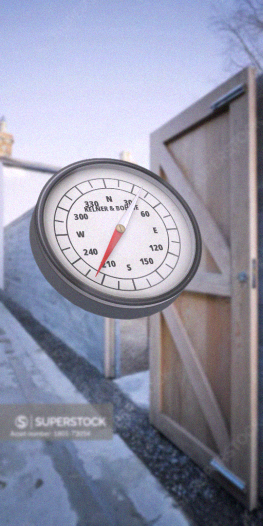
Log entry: 217.5 °
